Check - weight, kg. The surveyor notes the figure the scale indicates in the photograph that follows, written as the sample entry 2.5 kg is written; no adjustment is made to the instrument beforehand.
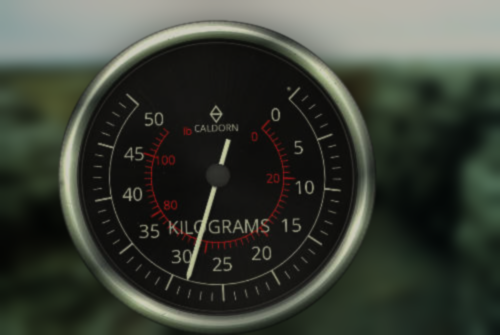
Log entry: 28.5 kg
